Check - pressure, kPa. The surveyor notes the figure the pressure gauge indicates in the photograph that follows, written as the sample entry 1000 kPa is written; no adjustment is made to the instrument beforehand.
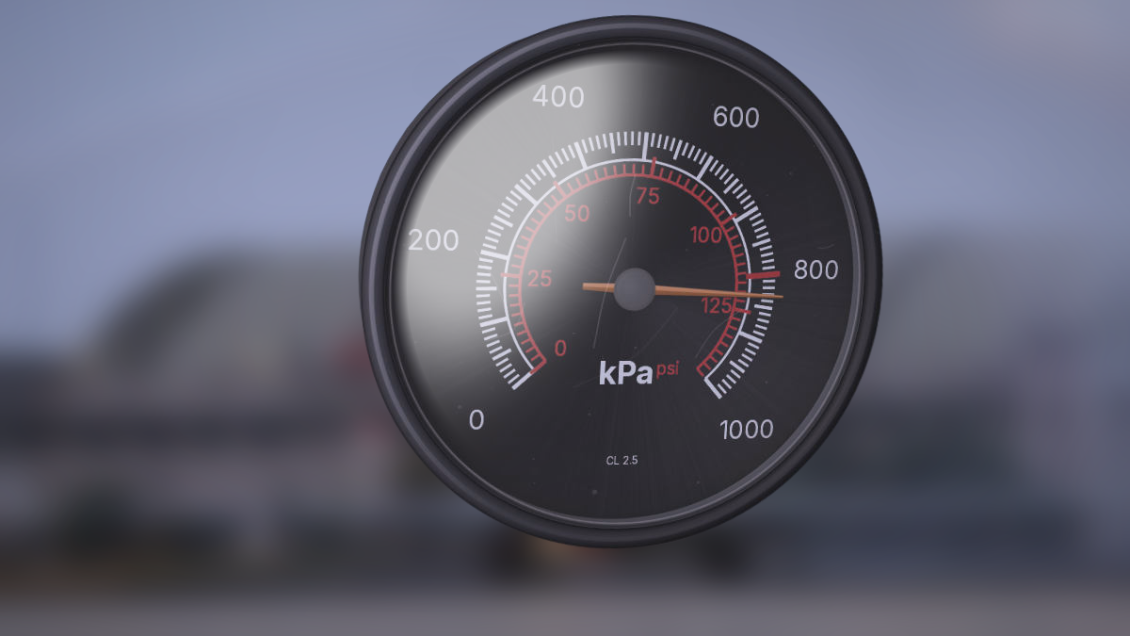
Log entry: 830 kPa
